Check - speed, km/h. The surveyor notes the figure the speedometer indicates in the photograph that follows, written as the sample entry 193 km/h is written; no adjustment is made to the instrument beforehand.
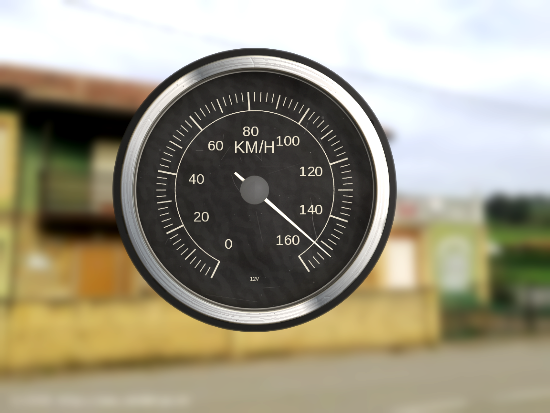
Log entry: 152 km/h
